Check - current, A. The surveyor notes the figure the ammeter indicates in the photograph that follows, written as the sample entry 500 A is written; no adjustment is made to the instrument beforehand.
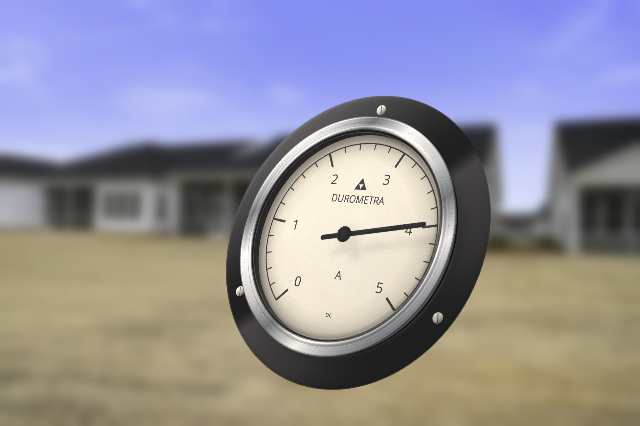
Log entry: 4 A
